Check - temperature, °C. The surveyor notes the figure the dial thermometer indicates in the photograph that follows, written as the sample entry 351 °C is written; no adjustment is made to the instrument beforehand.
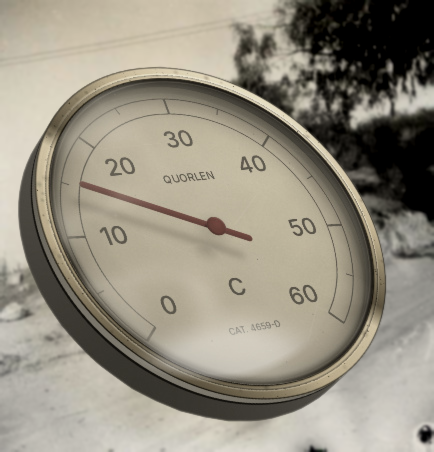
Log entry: 15 °C
